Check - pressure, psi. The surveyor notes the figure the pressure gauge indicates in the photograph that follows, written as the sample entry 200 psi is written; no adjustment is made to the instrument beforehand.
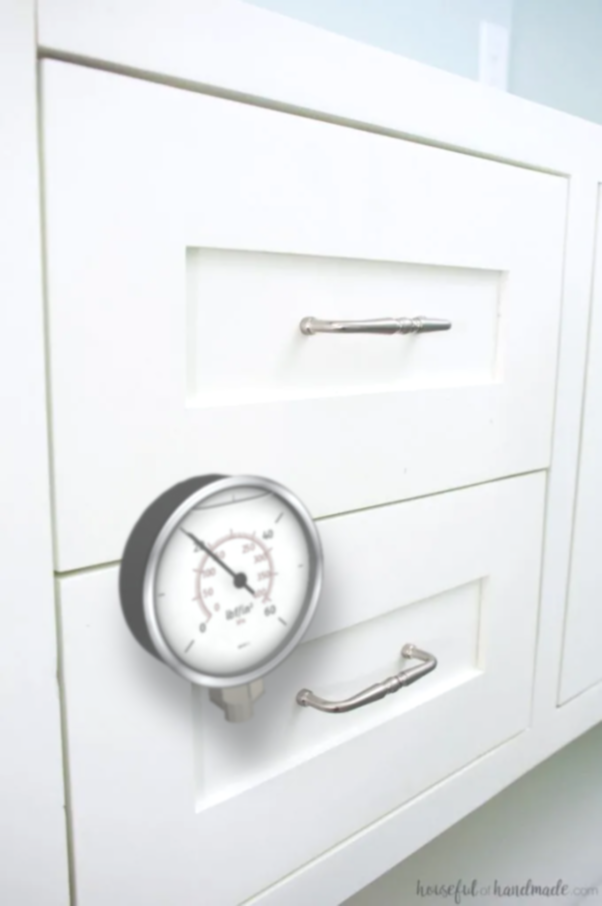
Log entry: 20 psi
